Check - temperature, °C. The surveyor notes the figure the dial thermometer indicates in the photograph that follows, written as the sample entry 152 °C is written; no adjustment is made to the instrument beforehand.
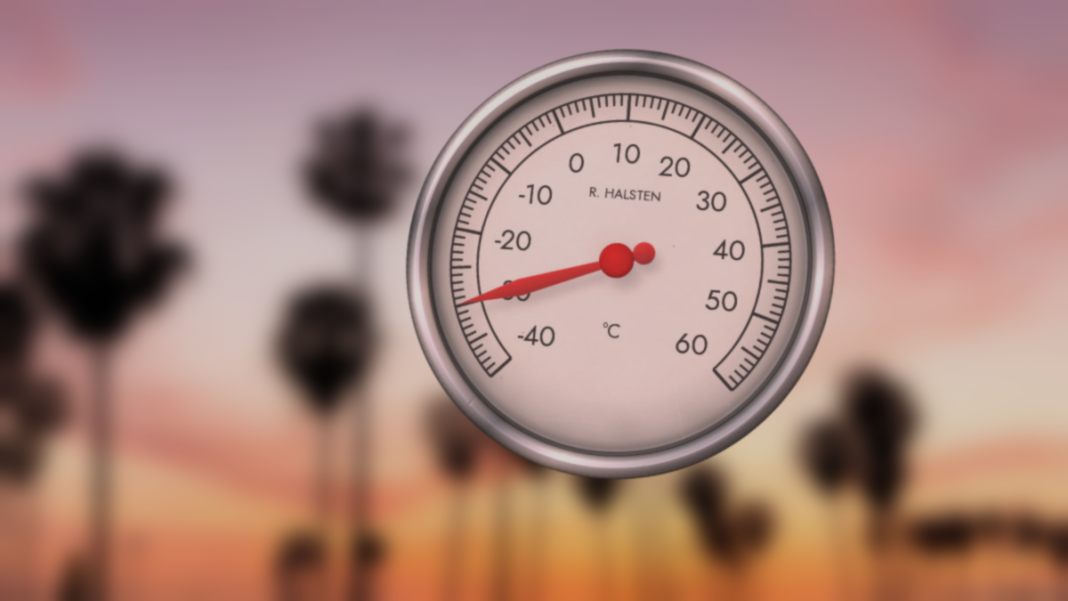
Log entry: -30 °C
